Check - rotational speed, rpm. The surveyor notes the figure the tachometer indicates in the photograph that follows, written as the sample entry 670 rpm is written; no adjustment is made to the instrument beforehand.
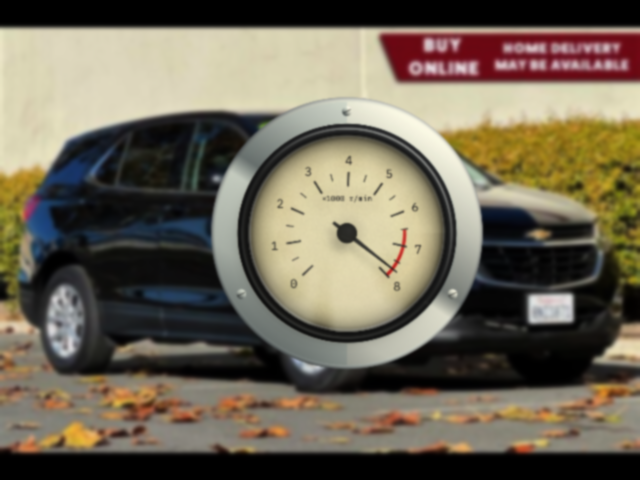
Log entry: 7750 rpm
